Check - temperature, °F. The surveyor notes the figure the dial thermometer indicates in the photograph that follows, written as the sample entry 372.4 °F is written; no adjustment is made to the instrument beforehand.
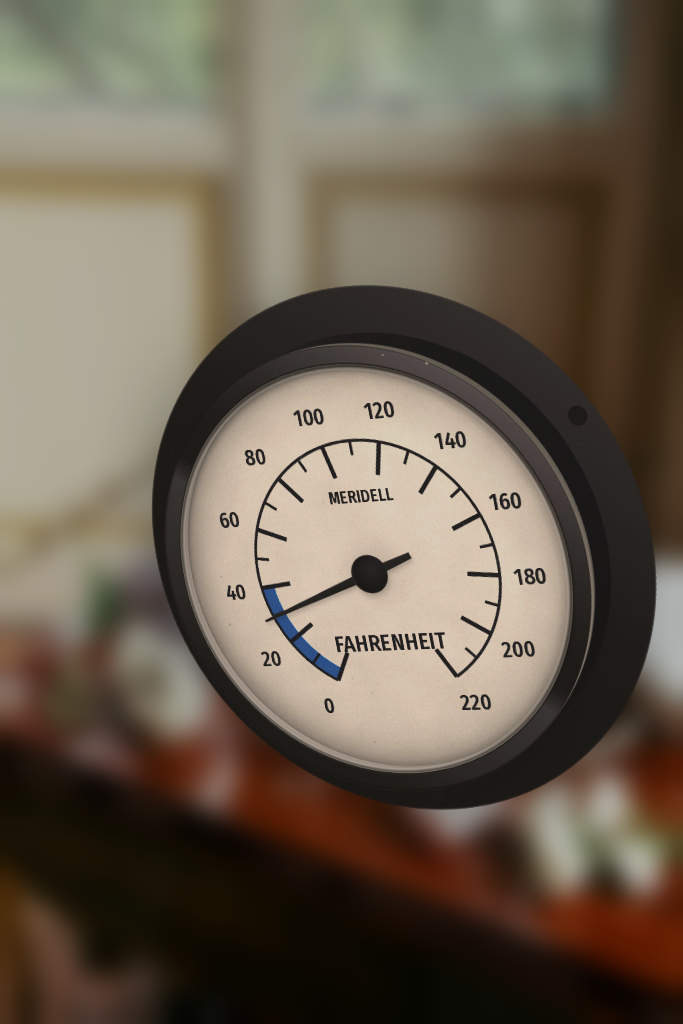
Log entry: 30 °F
